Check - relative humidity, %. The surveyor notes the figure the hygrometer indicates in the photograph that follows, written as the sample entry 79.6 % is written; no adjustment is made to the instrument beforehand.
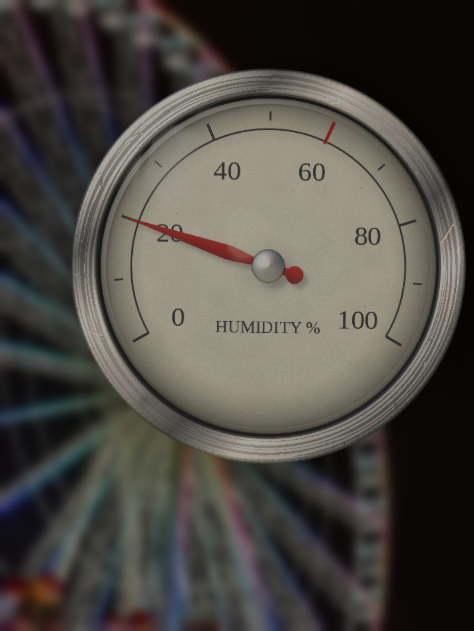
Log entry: 20 %
